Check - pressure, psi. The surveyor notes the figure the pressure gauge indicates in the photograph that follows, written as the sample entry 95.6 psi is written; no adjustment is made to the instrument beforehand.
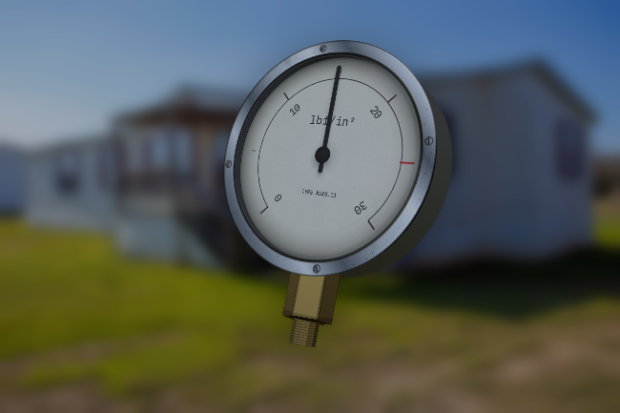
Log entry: 15 psi
